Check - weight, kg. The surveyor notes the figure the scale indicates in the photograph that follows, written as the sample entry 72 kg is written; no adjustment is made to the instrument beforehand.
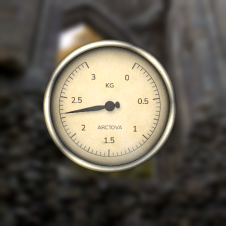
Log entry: 2.3 kg
